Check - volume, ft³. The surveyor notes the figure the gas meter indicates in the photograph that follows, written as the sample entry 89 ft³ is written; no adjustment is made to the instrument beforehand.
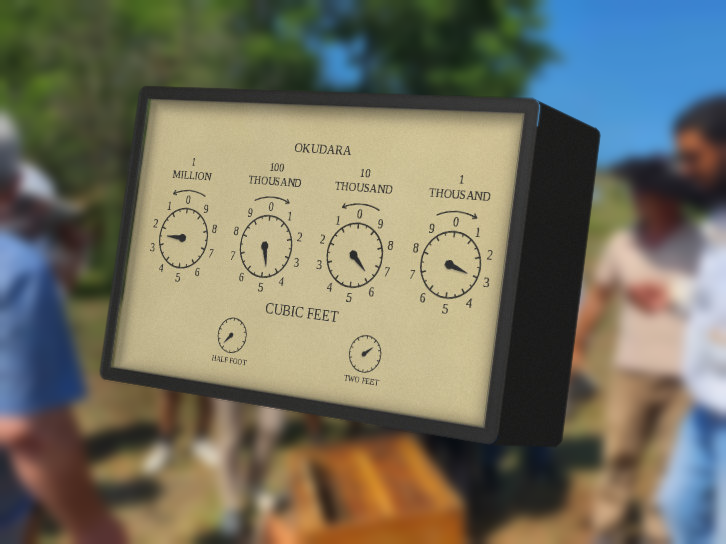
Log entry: 246300 ft³
